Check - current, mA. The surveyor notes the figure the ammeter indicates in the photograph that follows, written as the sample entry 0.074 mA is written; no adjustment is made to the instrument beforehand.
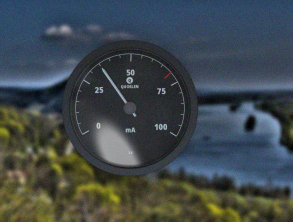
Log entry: 35 mA
